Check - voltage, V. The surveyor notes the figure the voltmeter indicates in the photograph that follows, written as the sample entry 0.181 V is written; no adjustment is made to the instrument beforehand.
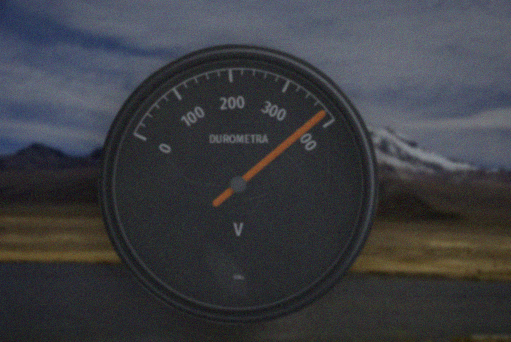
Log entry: 380 V
